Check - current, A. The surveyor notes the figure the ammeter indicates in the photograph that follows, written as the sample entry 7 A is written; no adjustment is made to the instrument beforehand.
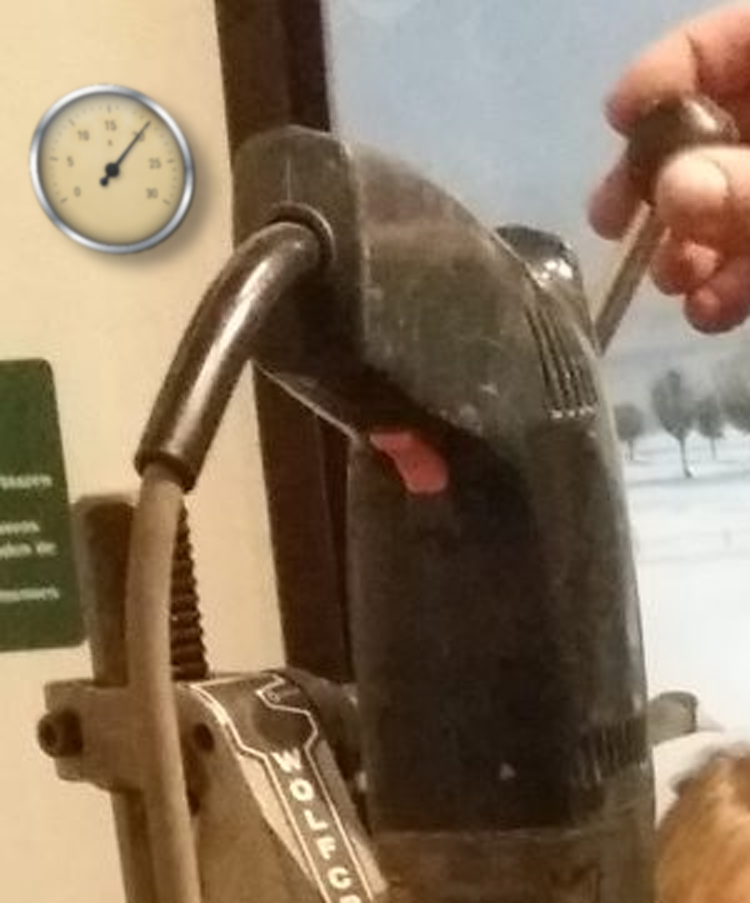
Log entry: 20 A
